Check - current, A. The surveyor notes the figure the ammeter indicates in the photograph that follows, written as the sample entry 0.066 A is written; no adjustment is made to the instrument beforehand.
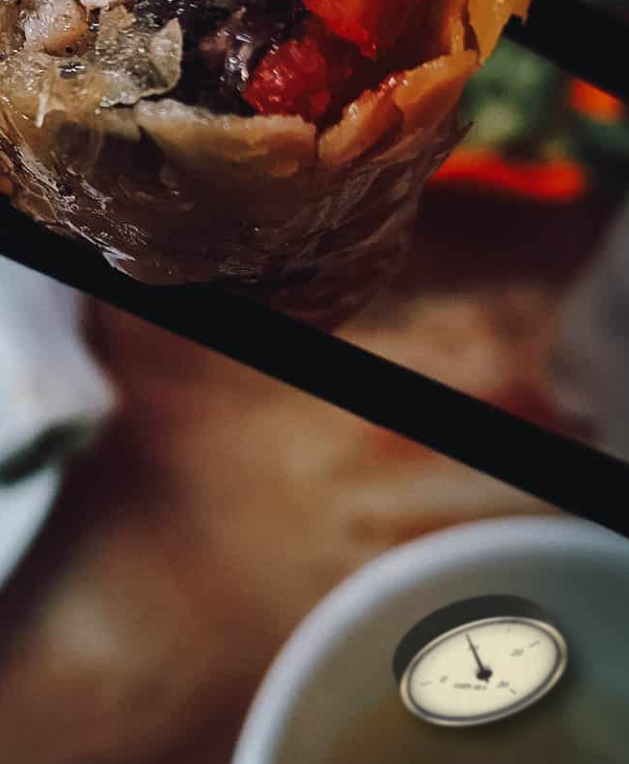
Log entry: 10 A
